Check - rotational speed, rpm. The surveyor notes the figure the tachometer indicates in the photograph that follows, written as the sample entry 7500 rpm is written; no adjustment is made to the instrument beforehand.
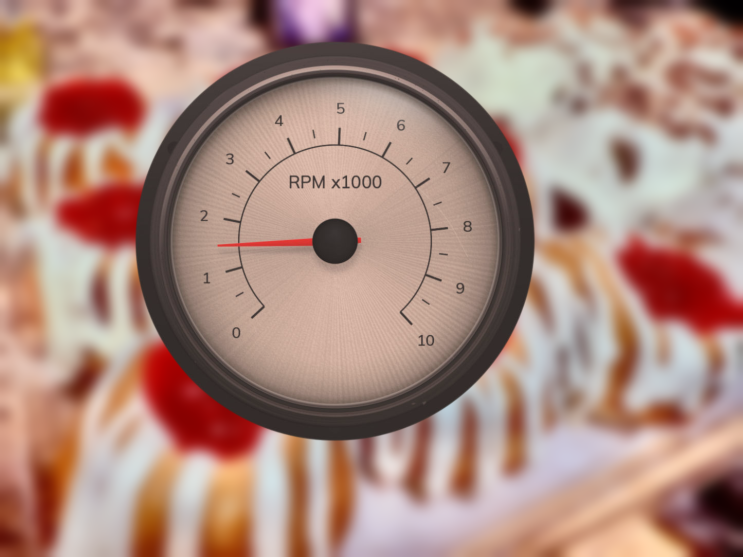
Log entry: 1500 rpm
